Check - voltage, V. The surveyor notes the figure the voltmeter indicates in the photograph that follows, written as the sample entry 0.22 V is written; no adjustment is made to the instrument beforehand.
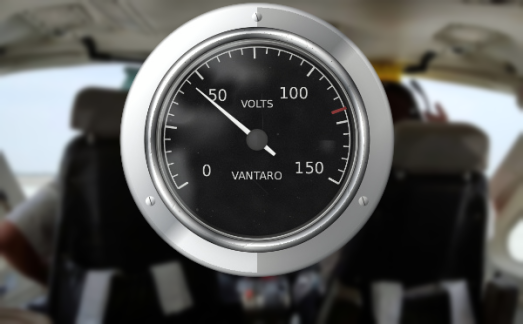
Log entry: 45 V
